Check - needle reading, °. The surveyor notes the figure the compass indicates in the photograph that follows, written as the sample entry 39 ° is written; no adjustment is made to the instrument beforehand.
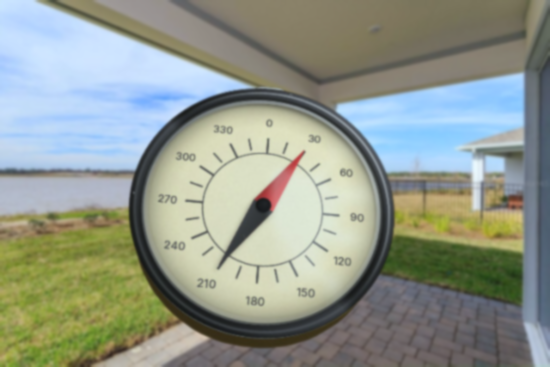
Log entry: 30 °
